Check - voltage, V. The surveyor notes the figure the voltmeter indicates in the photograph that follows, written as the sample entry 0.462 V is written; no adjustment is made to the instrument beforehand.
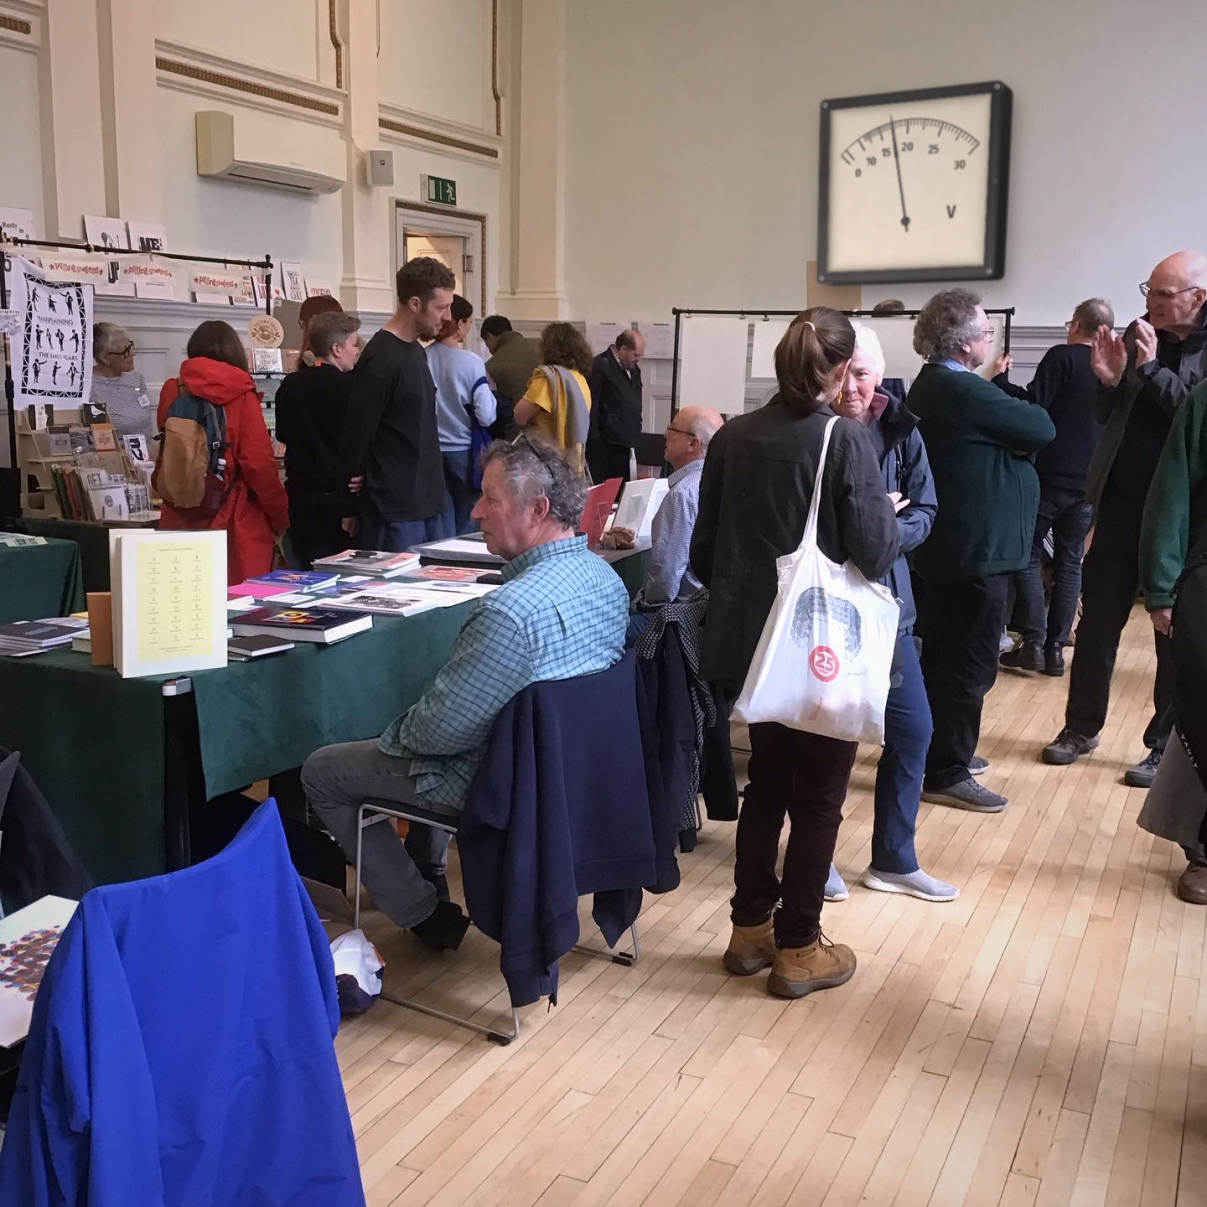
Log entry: 17.5 V
